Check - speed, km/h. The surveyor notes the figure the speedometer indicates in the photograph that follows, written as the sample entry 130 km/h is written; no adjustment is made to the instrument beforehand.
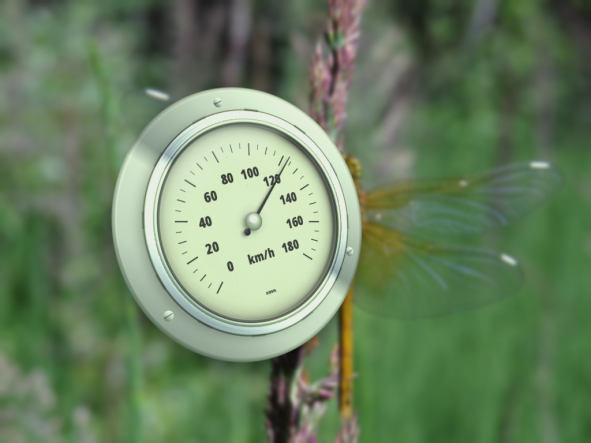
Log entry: 122.5 km/h
